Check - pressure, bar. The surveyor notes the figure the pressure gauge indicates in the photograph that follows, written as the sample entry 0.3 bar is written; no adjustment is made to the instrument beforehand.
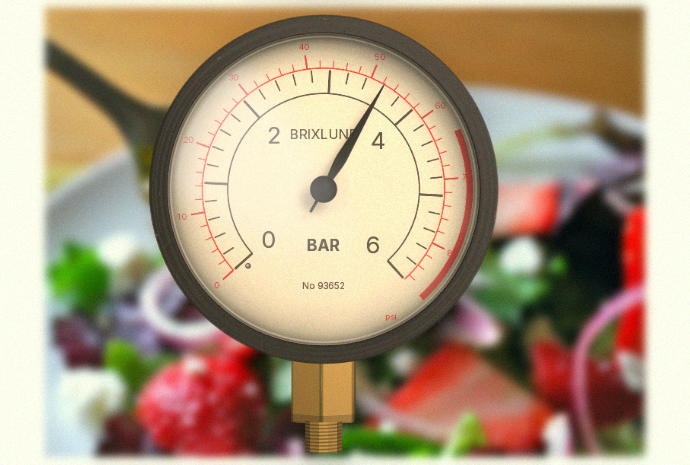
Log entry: 3.6 bar
